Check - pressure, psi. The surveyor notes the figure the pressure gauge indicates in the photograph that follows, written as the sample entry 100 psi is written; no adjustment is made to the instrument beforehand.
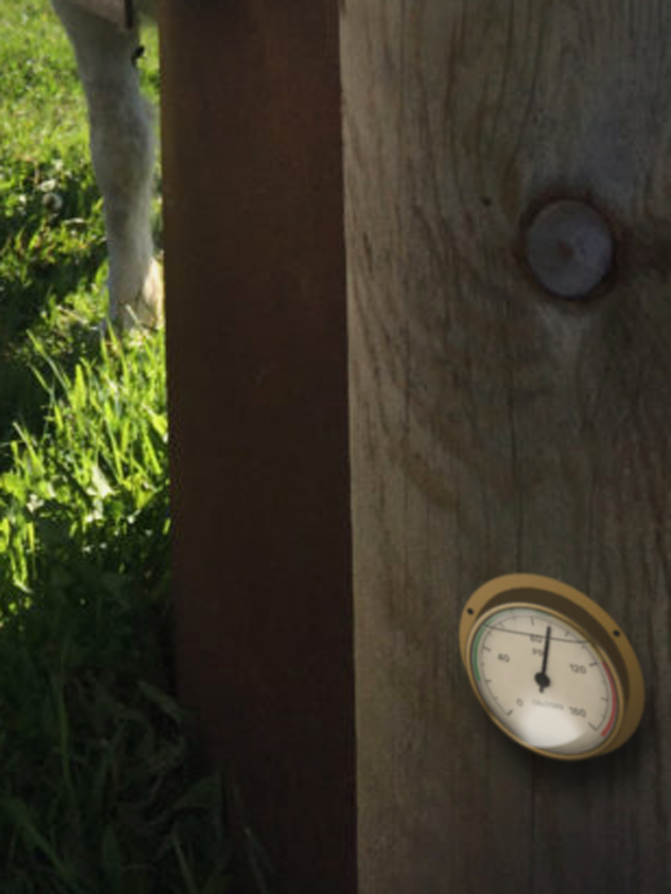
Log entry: 90 psi
